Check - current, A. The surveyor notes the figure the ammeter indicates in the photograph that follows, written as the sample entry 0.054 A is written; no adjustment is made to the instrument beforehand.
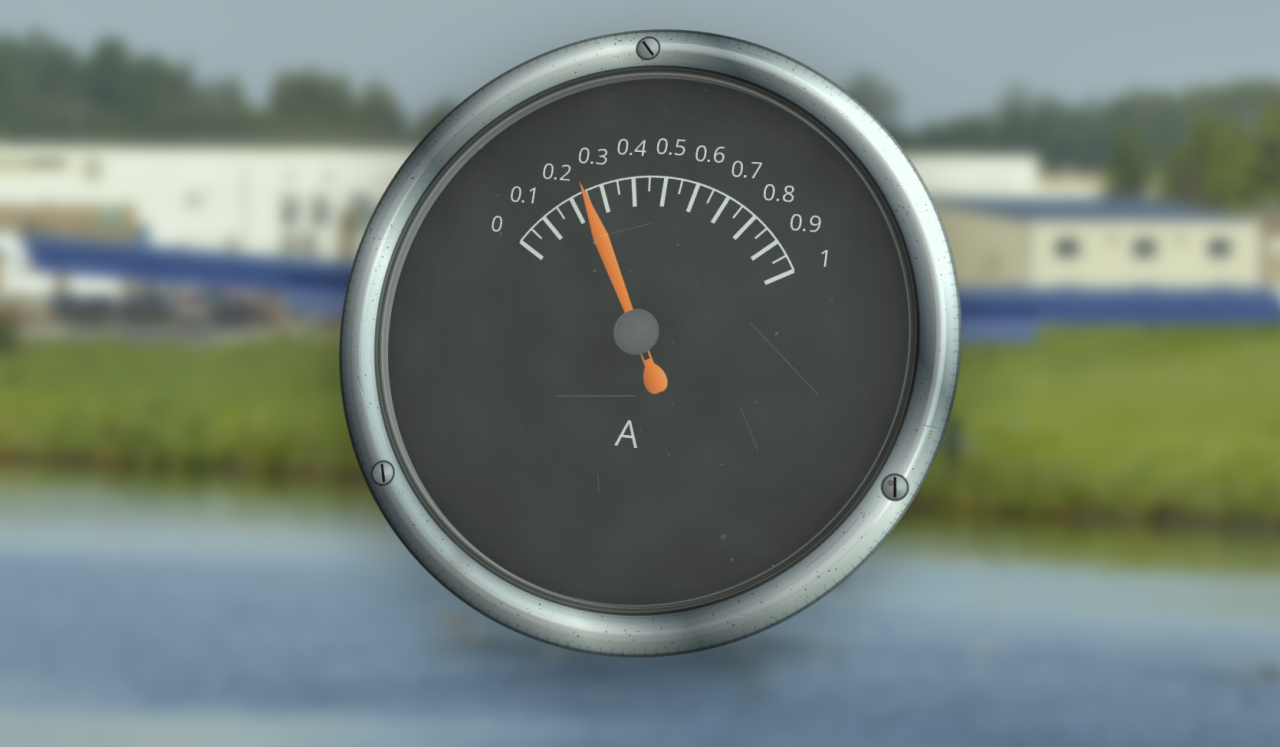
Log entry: 0.25 A
